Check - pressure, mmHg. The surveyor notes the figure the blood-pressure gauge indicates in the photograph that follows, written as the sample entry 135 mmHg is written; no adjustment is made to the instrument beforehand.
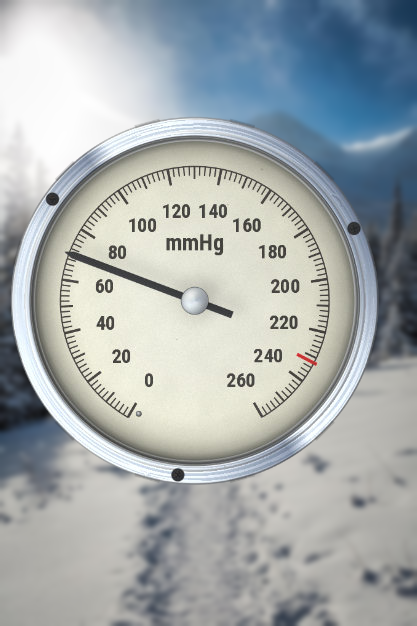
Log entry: 70 mmHg
